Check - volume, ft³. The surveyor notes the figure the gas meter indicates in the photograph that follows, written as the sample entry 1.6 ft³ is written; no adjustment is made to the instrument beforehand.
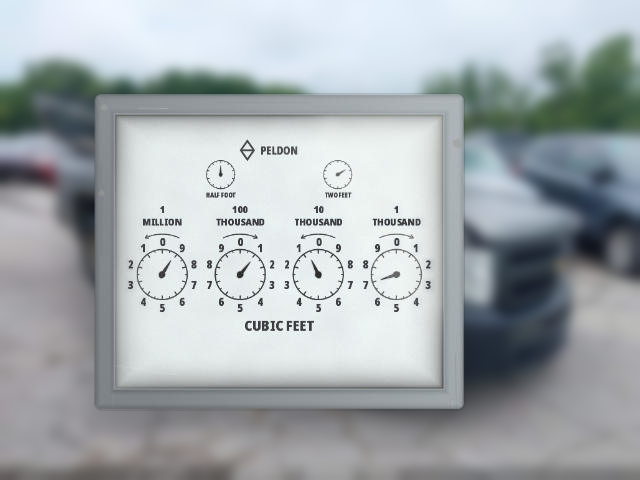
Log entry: 910700 ft³
